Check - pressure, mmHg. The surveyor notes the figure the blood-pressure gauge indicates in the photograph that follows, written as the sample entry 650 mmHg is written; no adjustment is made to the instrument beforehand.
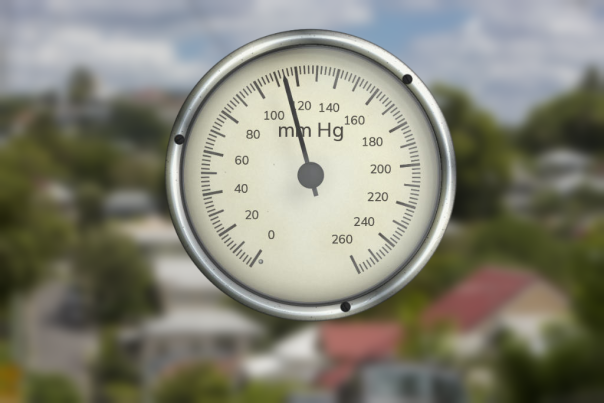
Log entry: 114 mmHg
